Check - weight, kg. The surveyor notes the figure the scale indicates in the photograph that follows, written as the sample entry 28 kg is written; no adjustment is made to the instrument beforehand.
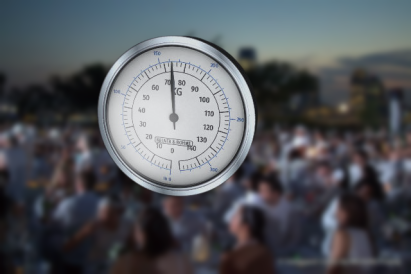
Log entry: 74 kg
